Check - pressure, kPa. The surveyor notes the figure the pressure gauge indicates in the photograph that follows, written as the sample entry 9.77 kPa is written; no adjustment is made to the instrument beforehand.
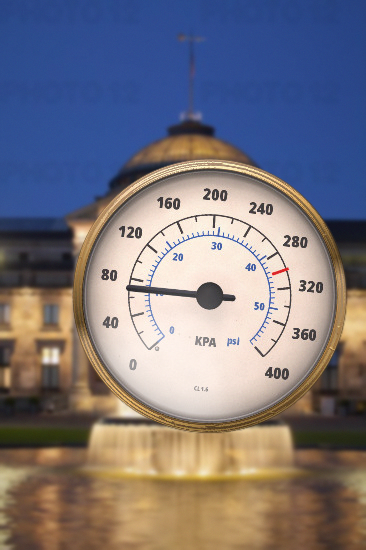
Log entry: 70 kPa
